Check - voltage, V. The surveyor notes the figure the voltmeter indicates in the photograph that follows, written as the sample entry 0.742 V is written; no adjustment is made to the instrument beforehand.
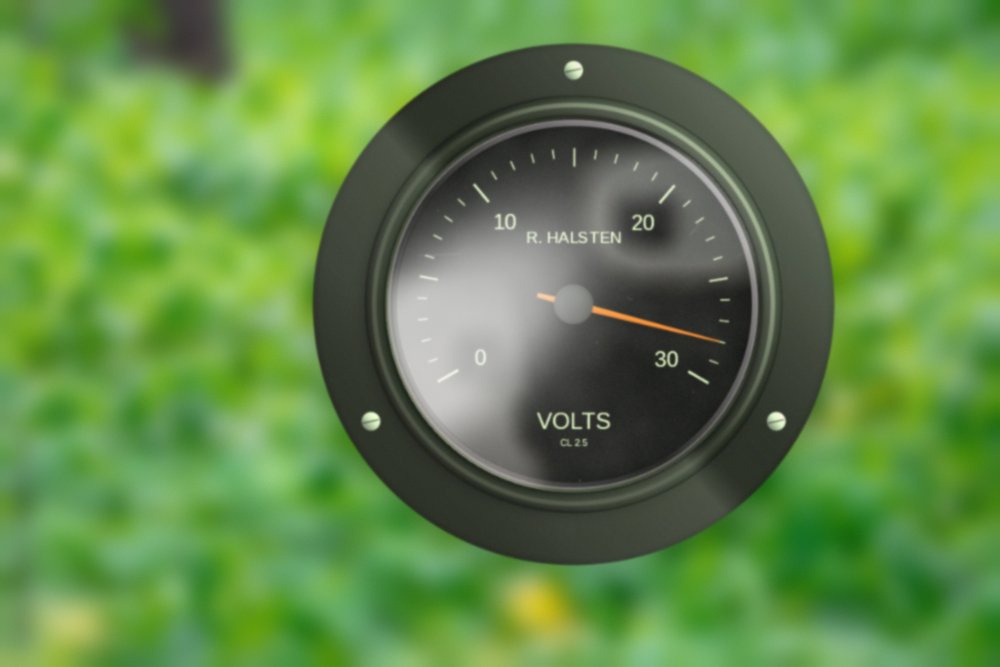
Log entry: 28 V
